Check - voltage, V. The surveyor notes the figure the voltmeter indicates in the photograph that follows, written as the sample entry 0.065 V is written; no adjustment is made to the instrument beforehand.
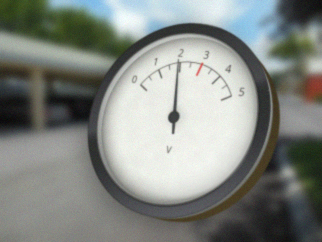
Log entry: 2 V
